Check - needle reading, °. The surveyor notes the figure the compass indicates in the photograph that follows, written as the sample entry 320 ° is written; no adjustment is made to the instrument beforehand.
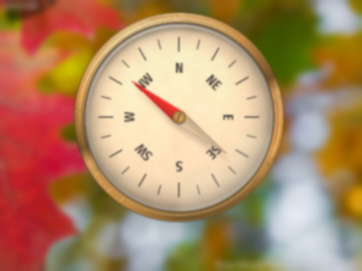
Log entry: 307.5 °
